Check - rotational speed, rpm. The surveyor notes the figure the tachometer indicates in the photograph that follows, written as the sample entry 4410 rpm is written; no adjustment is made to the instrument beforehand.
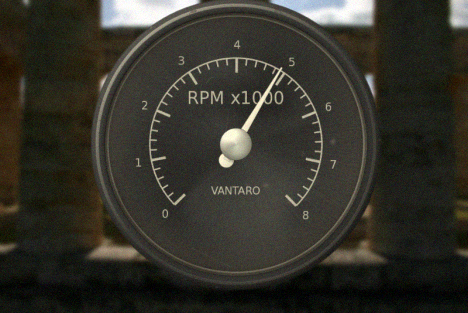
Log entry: 4900 rpm
